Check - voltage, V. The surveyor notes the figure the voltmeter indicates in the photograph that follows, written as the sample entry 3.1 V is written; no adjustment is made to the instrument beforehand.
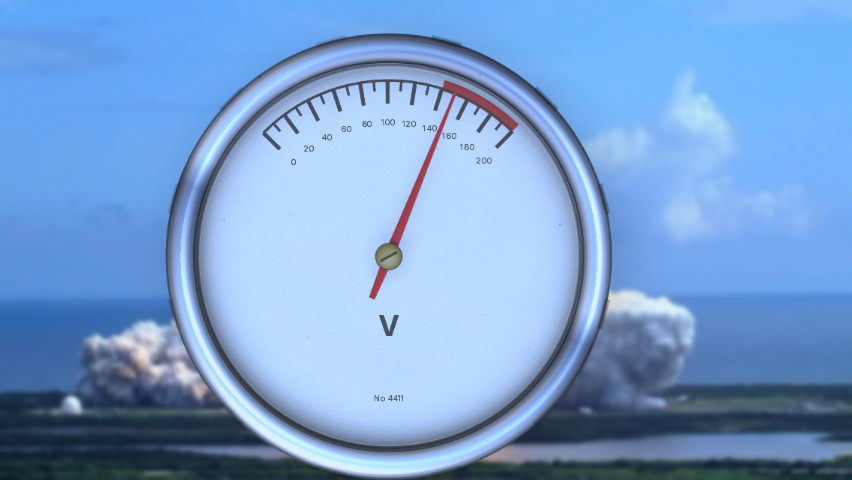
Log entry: 150 V
